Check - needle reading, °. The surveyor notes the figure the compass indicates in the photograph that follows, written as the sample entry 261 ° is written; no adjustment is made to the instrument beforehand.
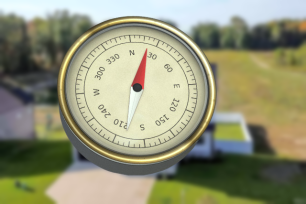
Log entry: 20 °
